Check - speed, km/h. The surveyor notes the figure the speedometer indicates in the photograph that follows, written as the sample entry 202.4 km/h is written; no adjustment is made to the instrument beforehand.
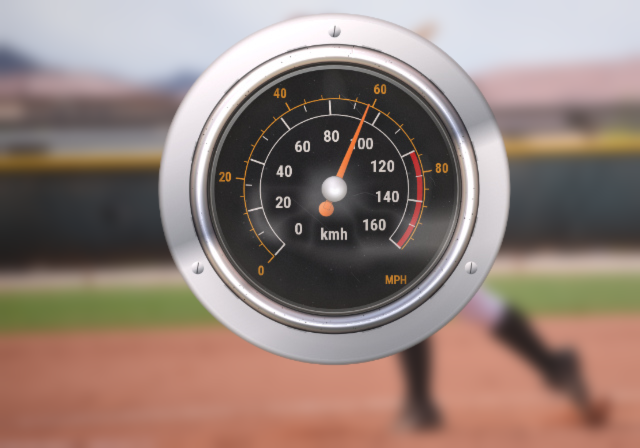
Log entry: 95 km/h
